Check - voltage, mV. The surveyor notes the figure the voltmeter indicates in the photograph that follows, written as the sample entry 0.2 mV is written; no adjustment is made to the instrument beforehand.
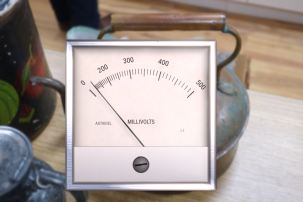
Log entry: 100 mV
